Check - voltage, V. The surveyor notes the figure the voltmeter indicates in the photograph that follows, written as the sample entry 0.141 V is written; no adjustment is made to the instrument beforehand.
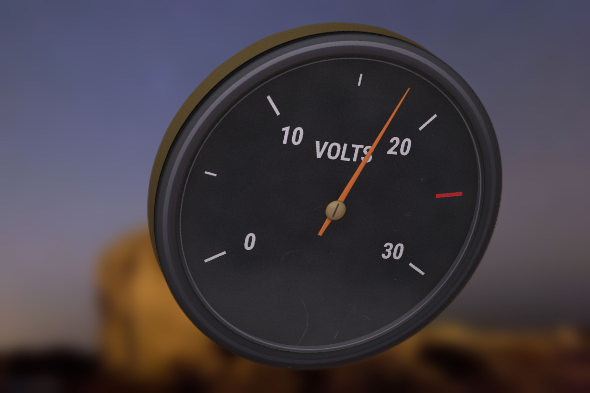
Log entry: 17.5 V
